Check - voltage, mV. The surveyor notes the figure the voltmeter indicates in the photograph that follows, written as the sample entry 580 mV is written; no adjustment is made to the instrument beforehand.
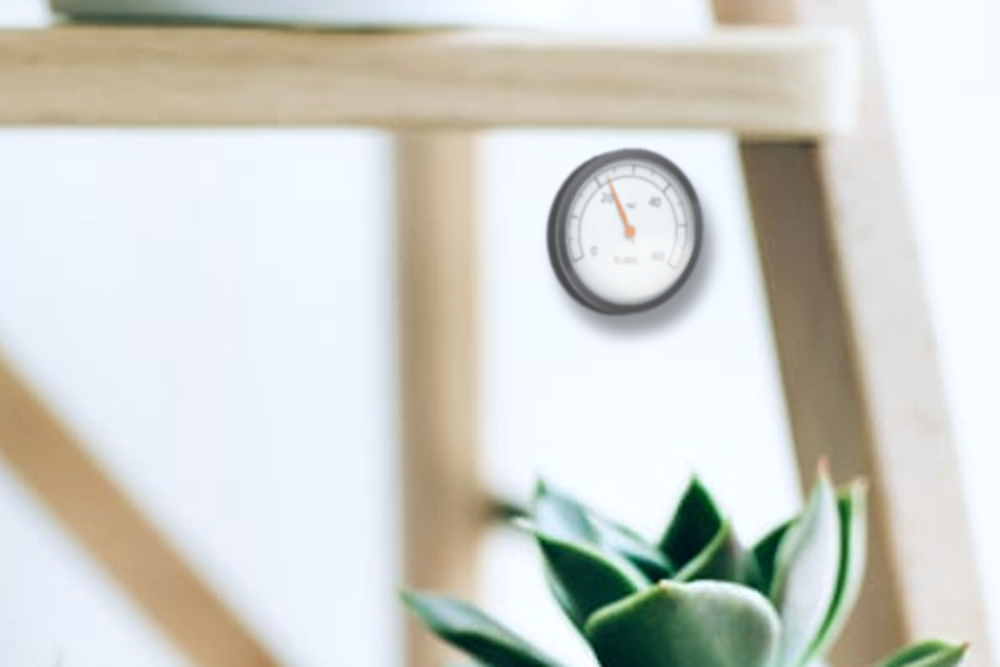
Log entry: 22.5 mV
